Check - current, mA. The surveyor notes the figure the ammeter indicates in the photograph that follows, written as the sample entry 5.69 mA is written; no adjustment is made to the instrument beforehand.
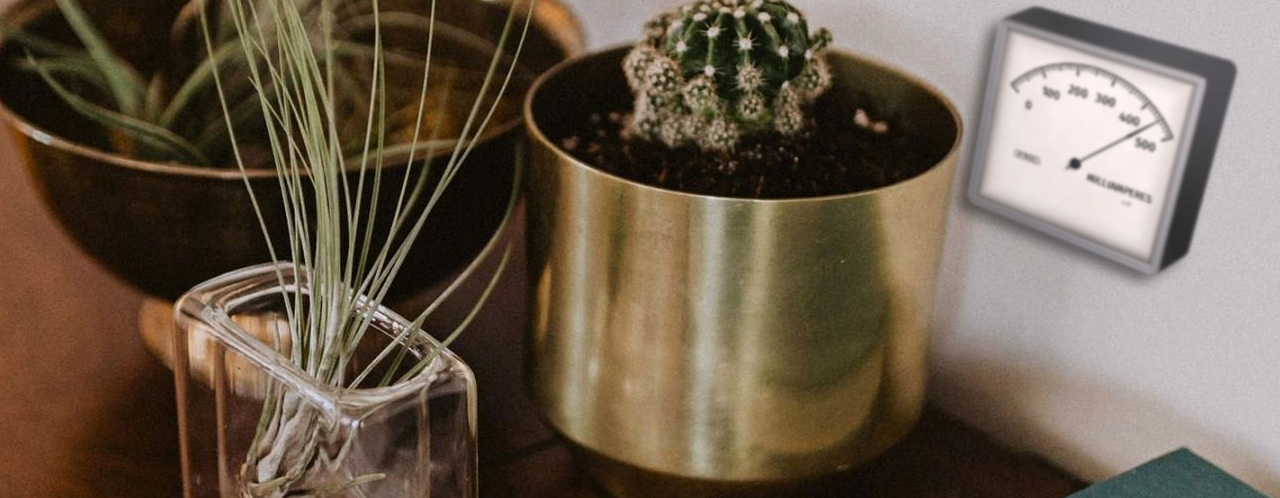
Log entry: 450 mA
